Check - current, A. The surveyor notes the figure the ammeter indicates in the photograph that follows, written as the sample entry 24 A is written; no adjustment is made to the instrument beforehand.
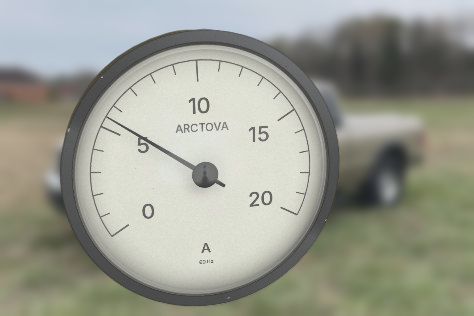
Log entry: 5.5 A
